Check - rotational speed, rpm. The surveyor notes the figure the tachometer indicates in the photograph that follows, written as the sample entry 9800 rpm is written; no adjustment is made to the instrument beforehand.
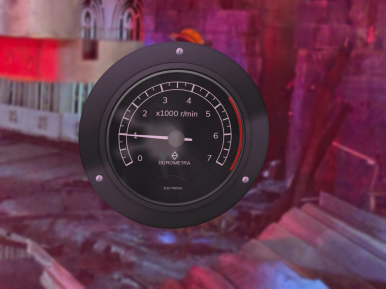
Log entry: 1000 rpm
